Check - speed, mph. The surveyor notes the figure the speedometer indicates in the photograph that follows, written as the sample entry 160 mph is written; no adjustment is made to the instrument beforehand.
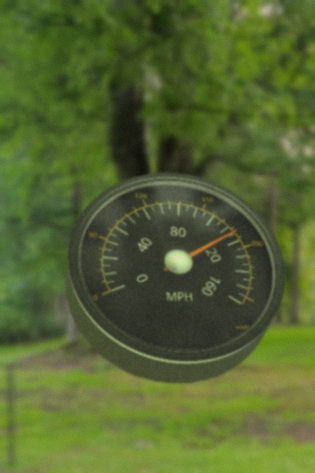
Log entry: 115 mph
